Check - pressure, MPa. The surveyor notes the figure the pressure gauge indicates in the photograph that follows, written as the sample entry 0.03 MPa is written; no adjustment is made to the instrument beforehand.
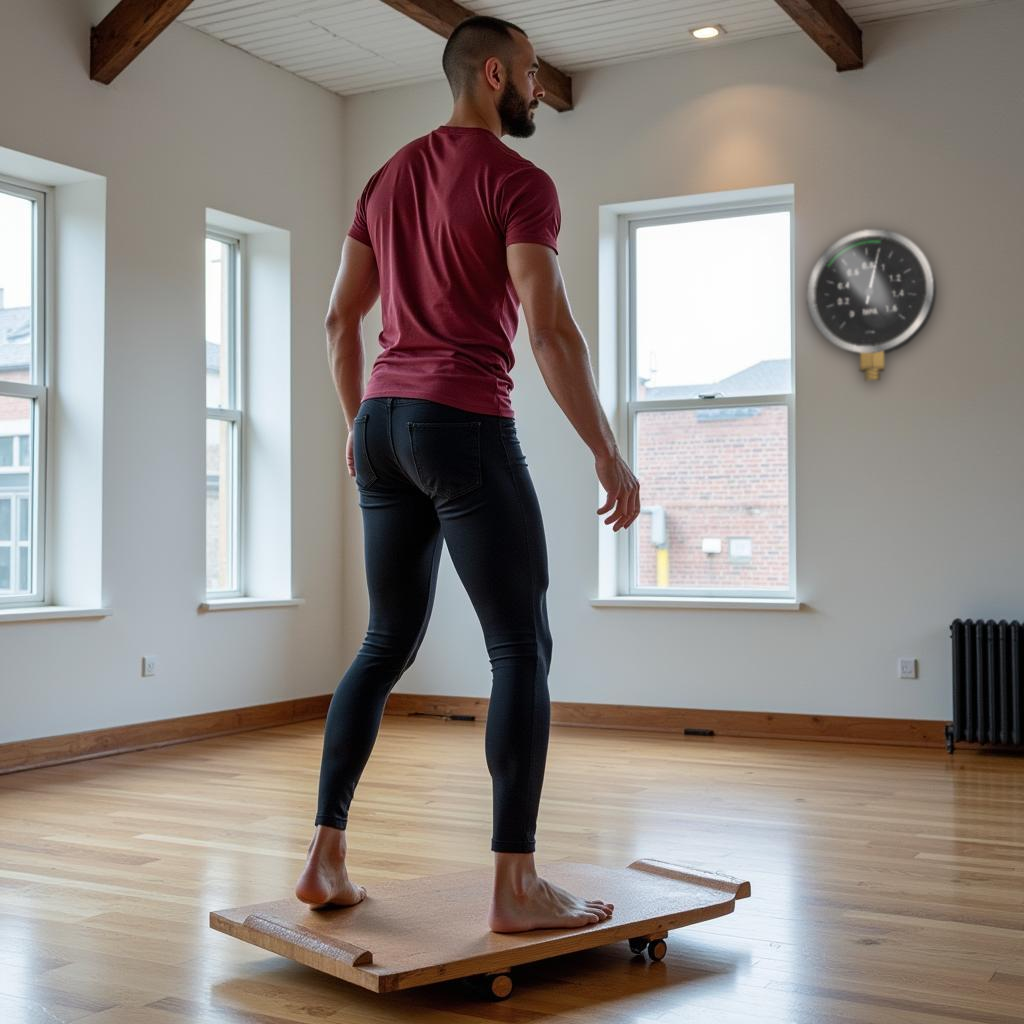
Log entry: 0.9 MPa
